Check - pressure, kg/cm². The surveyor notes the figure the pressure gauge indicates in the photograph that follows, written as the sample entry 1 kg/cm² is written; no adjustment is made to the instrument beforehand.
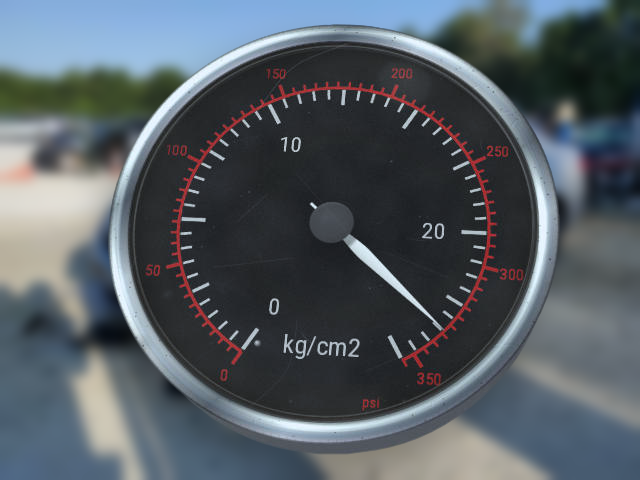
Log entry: 23.5 kg/cm²
